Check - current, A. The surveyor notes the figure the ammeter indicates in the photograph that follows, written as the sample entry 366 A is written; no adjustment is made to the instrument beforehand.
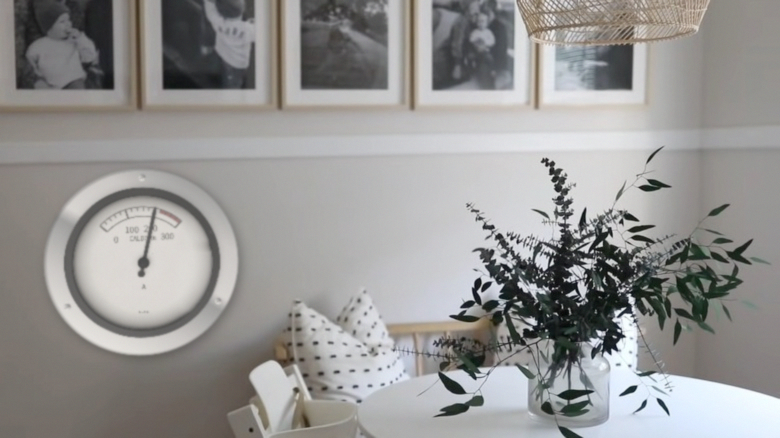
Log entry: 200 A
